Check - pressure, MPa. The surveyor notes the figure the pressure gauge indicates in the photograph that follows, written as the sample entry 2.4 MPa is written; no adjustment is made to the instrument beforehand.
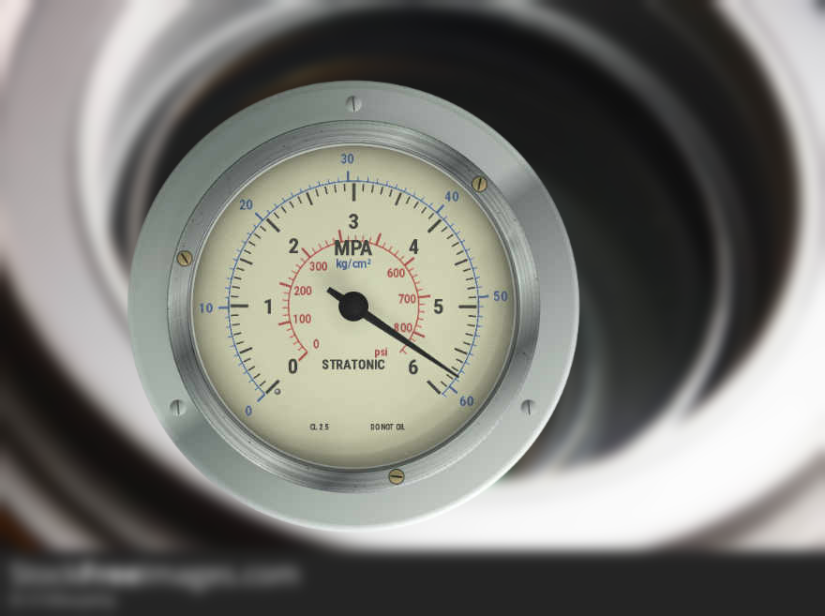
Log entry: 5.75 MPa
